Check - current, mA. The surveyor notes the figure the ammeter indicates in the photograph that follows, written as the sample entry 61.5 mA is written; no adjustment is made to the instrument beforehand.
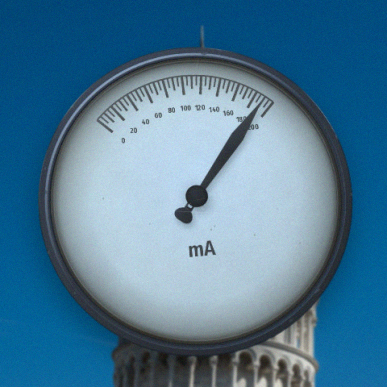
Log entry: 190 mA
